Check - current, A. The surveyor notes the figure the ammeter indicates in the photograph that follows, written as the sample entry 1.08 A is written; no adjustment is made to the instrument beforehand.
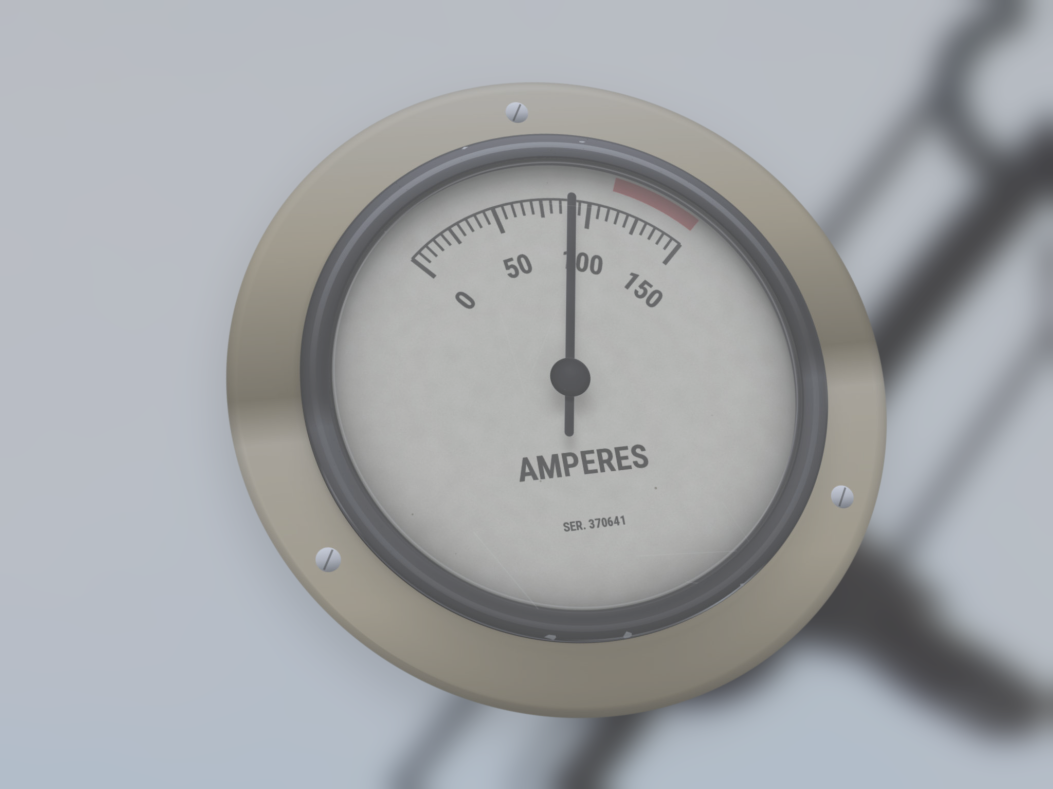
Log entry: 90 A
